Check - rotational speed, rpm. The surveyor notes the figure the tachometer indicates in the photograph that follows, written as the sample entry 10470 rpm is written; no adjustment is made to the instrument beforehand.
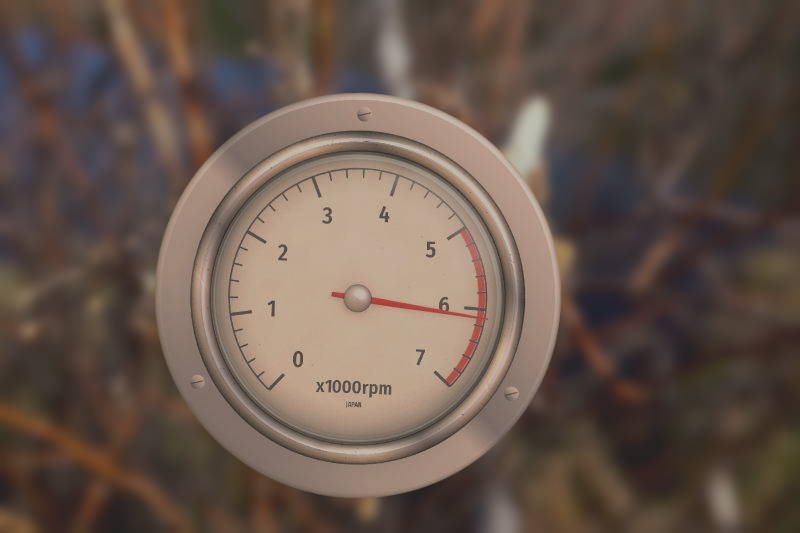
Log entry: 6100 rpm
